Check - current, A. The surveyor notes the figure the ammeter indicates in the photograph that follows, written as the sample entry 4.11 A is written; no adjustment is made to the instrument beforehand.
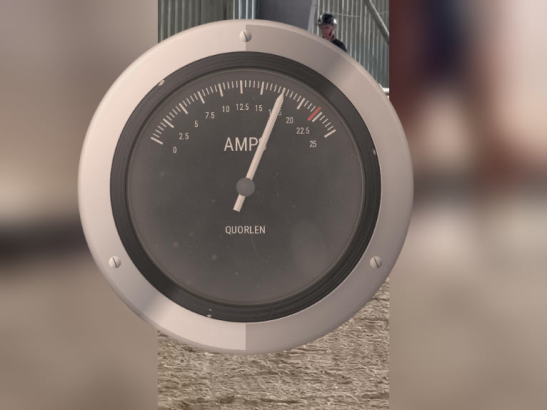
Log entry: 17.5 A
